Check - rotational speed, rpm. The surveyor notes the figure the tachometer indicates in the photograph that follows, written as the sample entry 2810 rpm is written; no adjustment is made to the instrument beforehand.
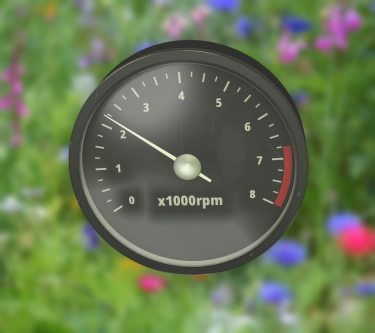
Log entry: 2250 rpm
